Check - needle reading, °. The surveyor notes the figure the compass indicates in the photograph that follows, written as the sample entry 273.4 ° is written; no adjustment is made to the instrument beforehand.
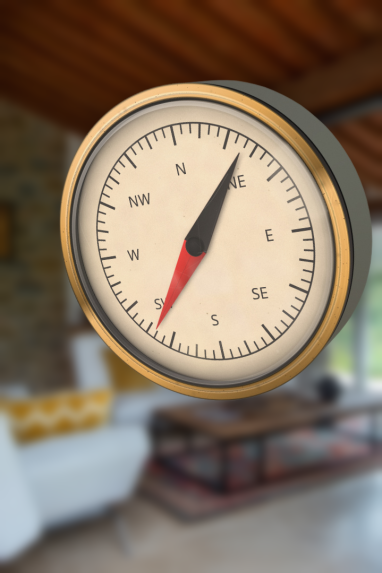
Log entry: 220 °
